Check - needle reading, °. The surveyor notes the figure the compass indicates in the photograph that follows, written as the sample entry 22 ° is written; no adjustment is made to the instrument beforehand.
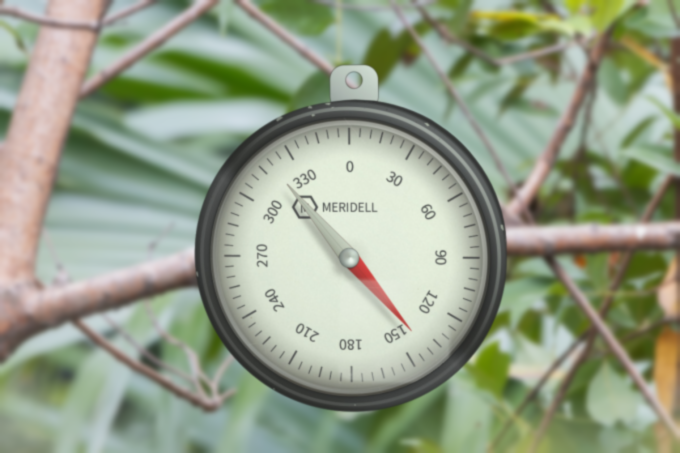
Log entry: 140 °
